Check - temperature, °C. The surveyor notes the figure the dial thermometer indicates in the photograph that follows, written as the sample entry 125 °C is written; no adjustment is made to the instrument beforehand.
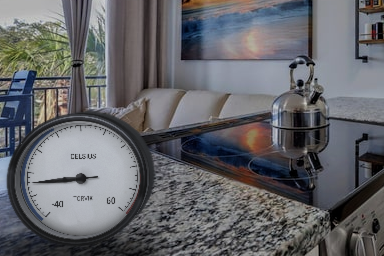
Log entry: -24 °C
